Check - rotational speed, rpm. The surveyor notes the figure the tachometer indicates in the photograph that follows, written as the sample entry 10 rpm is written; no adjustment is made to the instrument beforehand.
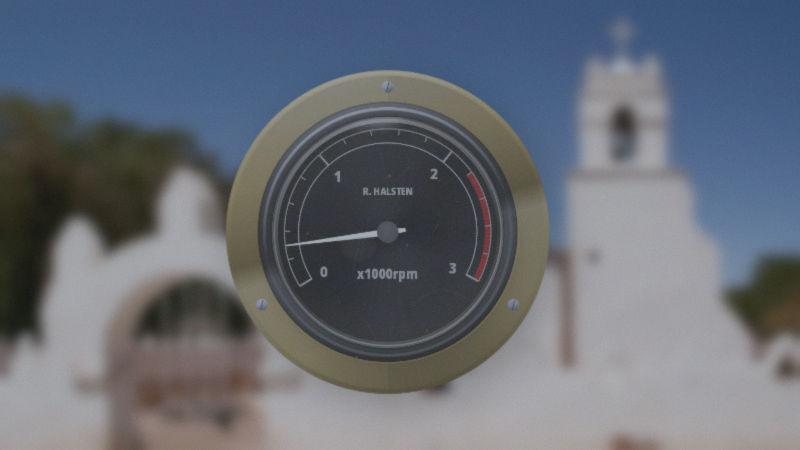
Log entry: 300 rpm
